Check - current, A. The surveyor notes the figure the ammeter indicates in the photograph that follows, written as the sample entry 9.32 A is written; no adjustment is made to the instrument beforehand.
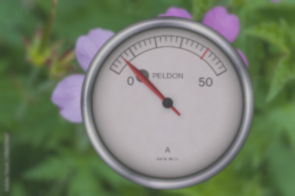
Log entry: 6 A
